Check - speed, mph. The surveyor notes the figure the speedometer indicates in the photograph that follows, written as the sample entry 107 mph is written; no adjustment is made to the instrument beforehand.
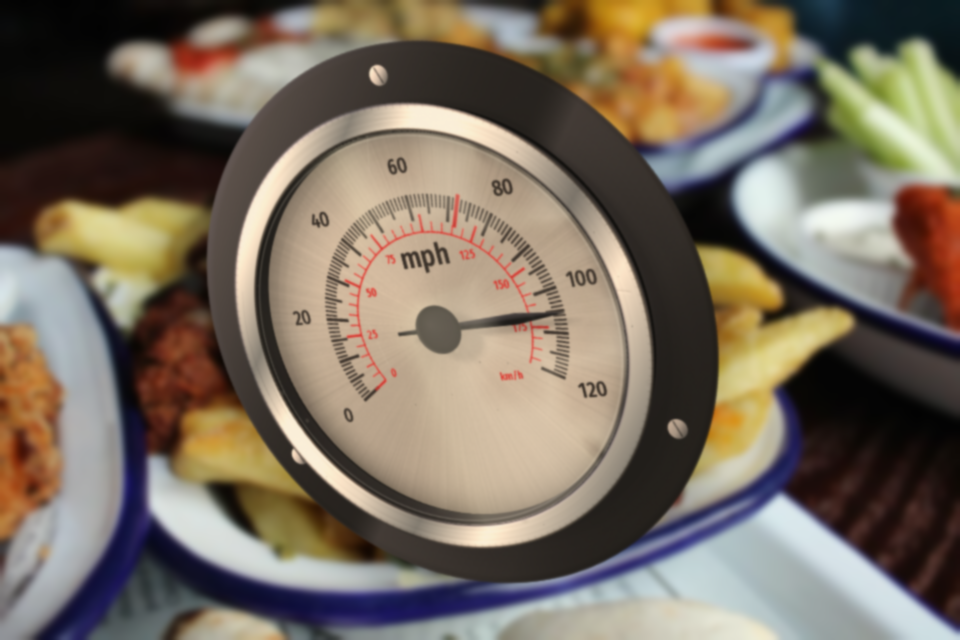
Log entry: 105 mph
